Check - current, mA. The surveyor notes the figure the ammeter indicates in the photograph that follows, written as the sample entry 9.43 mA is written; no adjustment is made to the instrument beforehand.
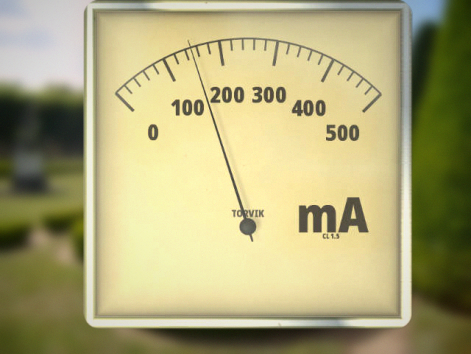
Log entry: 150 mA
